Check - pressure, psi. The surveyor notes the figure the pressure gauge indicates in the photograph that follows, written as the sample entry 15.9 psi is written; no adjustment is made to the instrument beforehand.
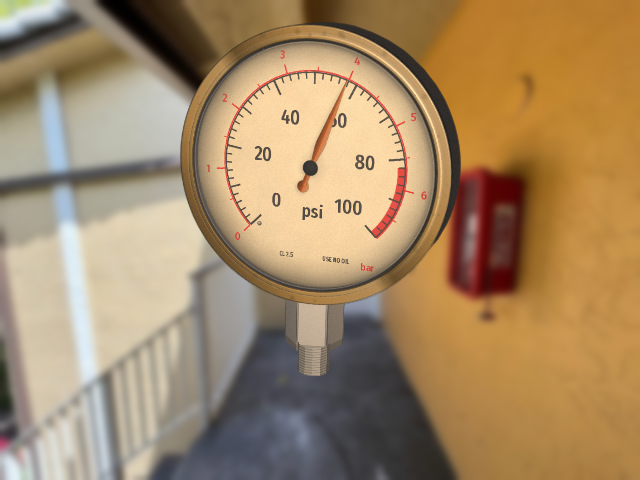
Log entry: 58 psi
